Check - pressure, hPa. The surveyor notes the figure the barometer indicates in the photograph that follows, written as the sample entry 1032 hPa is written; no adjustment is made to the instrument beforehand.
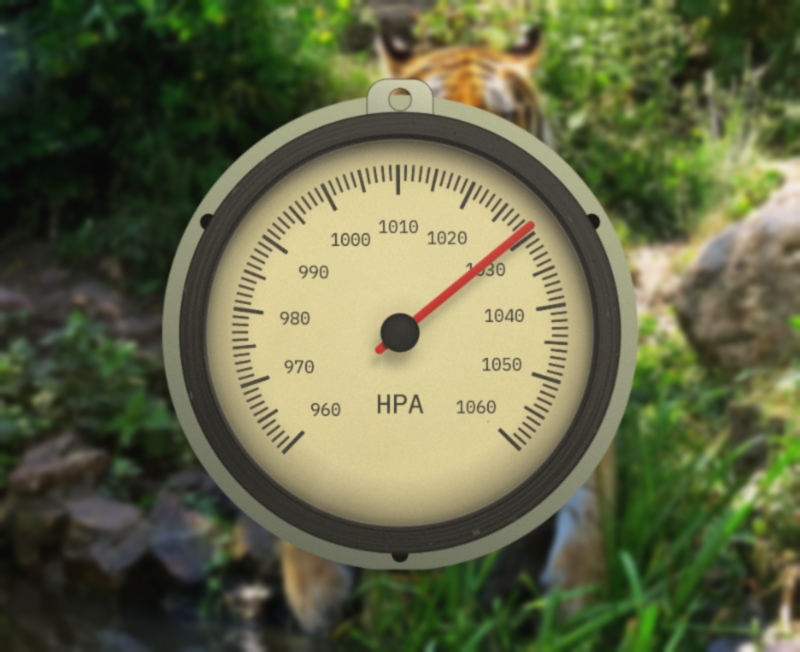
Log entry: 1029 hPa
